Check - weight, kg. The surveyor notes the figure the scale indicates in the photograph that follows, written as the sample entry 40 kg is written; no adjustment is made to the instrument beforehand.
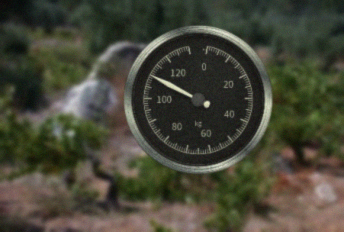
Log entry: 110 kg
